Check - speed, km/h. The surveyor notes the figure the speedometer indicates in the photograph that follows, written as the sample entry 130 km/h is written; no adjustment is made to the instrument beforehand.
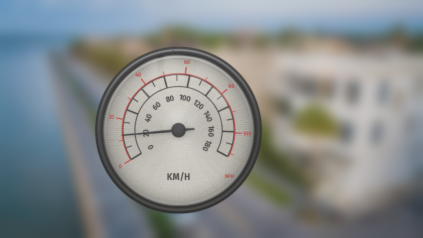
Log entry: 20 km/h
